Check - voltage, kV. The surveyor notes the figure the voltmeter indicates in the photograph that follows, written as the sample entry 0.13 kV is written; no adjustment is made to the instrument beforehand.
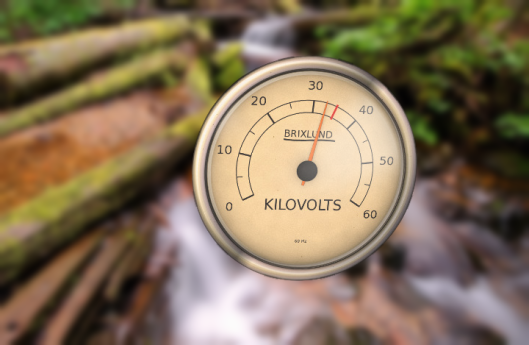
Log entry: 32.5 kV
